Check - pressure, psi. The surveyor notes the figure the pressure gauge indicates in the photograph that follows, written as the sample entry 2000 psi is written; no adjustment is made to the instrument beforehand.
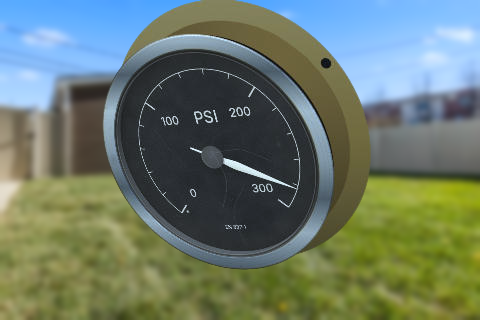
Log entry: 280 psi
